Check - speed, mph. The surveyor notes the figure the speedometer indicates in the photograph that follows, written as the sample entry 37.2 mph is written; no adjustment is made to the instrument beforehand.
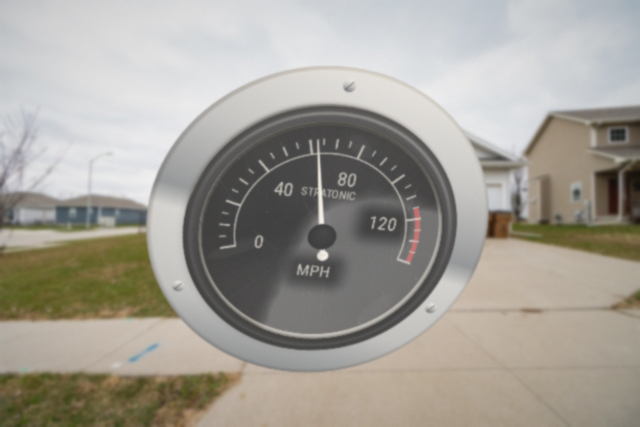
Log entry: 62.5 mph
